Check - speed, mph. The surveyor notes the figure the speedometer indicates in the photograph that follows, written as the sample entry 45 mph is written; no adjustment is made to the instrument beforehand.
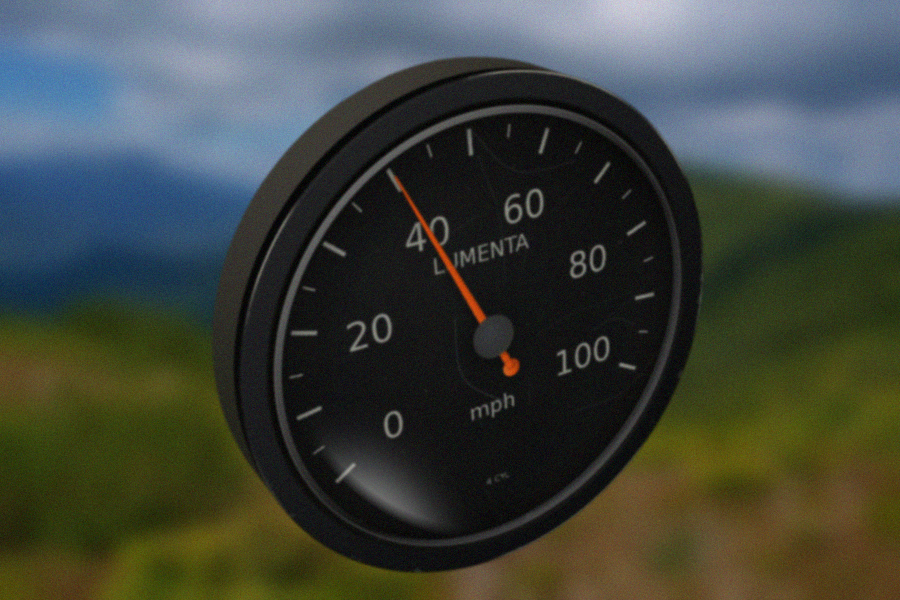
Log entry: 40 mph
